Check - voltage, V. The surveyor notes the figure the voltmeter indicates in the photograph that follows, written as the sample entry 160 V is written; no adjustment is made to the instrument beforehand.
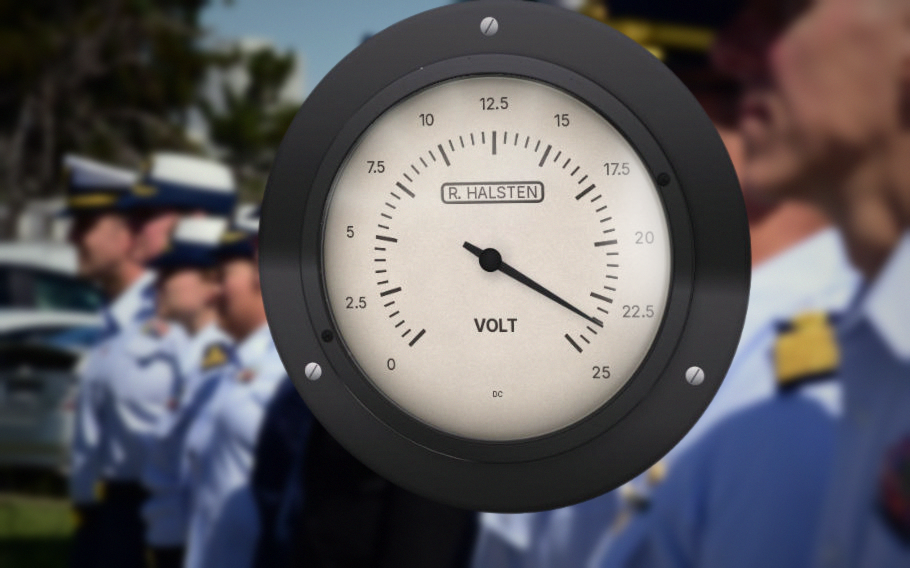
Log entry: 23.5 V
